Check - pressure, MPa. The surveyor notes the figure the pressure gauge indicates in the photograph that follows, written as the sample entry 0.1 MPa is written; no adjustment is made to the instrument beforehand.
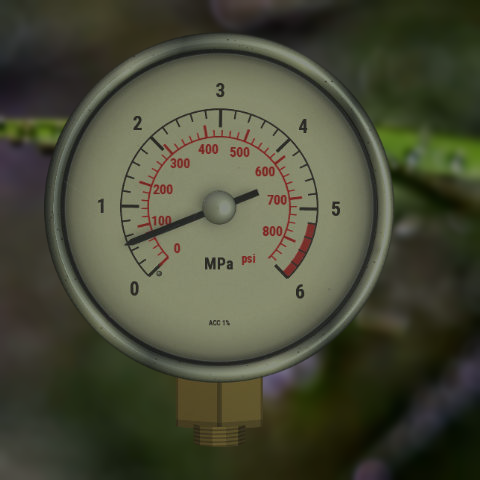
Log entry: 0.5 MPa
